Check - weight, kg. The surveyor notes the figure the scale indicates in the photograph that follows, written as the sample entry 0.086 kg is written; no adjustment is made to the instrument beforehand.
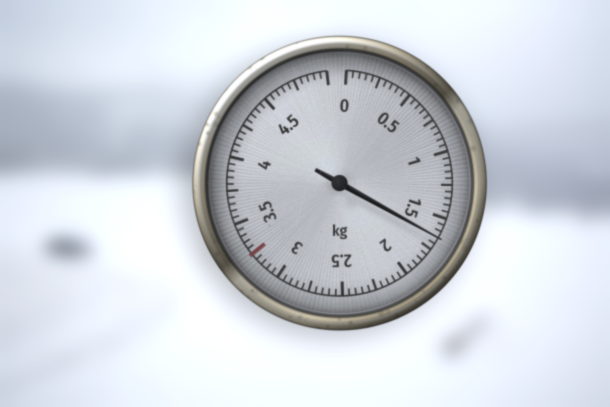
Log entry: 1.65 kg
